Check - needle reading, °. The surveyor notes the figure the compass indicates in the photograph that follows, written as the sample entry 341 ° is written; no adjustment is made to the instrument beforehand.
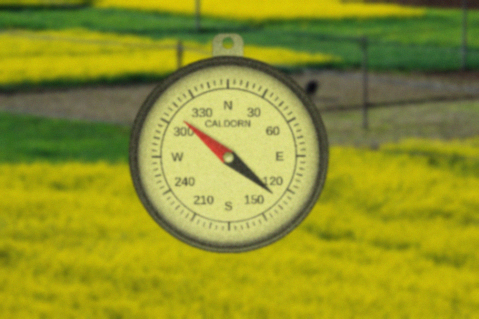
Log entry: 310 °
